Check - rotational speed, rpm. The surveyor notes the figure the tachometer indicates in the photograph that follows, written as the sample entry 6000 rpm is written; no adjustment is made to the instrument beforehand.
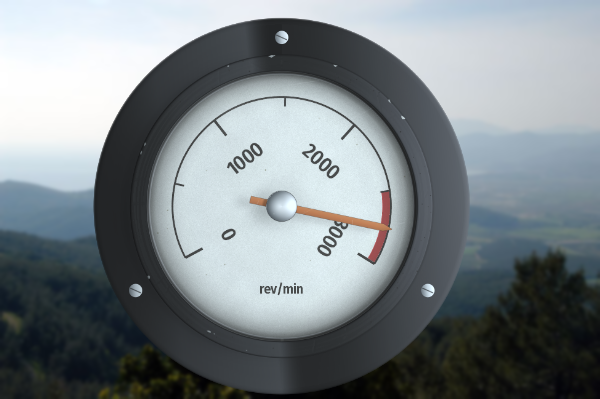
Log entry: 2750 rpm
